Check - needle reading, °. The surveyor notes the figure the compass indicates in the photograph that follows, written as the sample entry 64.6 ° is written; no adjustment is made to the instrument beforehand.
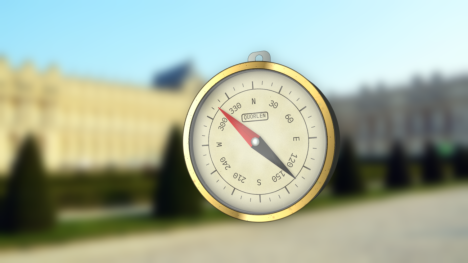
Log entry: 315 °
